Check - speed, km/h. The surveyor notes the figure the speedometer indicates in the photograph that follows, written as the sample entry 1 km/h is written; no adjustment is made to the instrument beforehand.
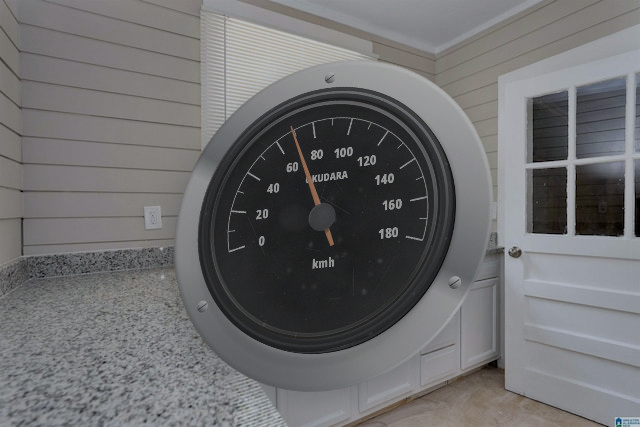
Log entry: 70 km/h
